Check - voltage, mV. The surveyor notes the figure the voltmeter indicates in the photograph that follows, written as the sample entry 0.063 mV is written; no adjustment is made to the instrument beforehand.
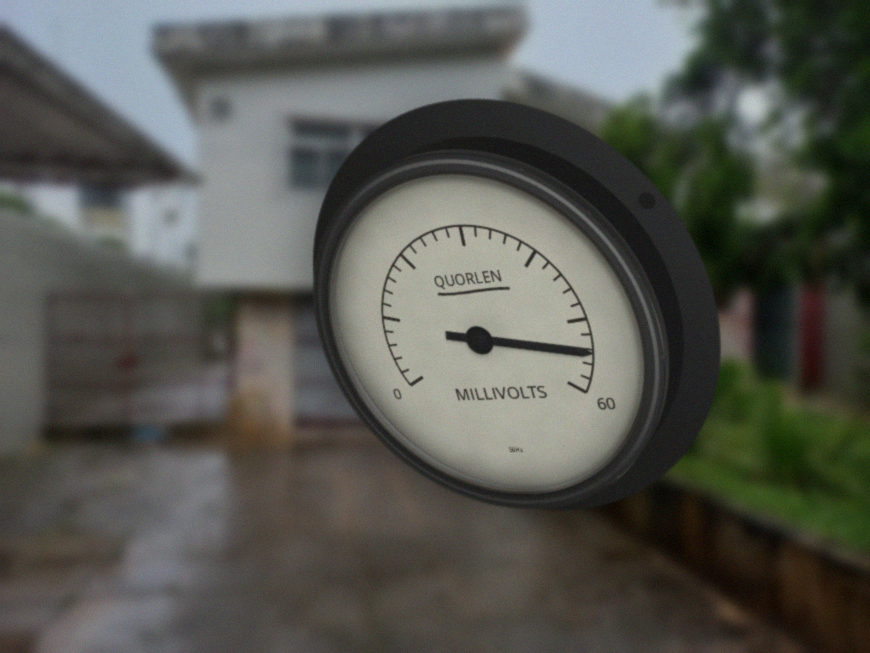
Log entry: 54 mV
